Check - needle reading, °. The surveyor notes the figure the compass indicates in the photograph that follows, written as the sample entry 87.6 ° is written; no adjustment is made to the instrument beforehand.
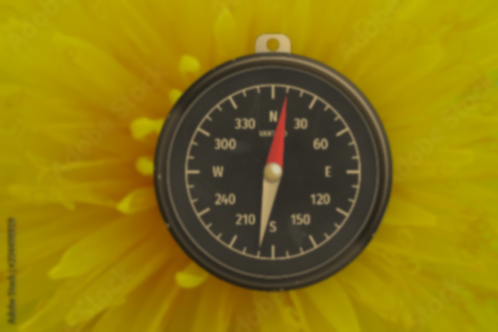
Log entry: 10 °
